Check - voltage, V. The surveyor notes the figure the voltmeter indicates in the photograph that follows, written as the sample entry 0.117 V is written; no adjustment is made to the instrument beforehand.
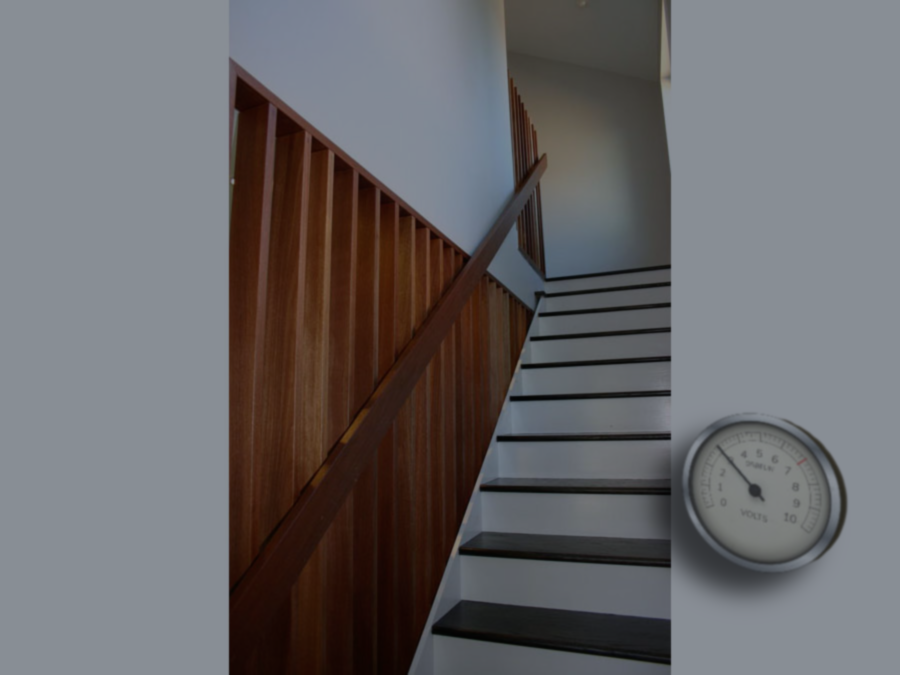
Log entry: 3 V
